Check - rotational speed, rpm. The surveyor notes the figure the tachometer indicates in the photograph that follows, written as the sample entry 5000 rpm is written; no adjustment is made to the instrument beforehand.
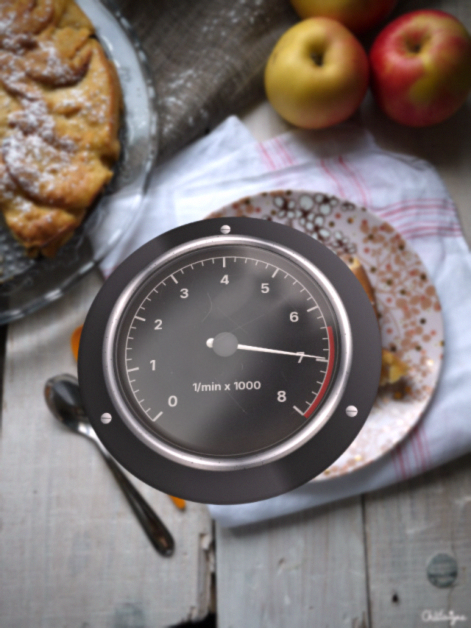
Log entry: 7000 rpm
